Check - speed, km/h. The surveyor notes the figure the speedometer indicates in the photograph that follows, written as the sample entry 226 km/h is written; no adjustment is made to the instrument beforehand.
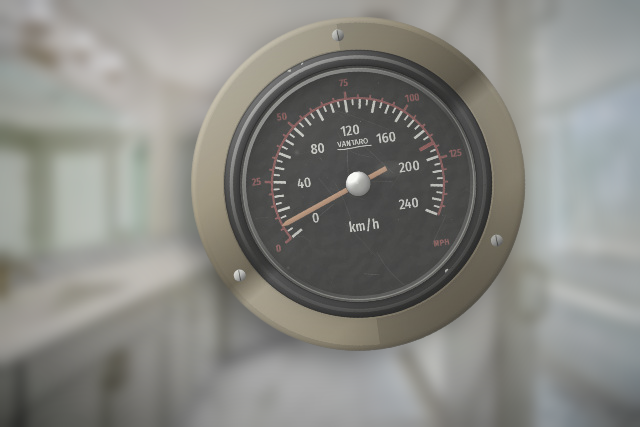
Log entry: 10 km/h
